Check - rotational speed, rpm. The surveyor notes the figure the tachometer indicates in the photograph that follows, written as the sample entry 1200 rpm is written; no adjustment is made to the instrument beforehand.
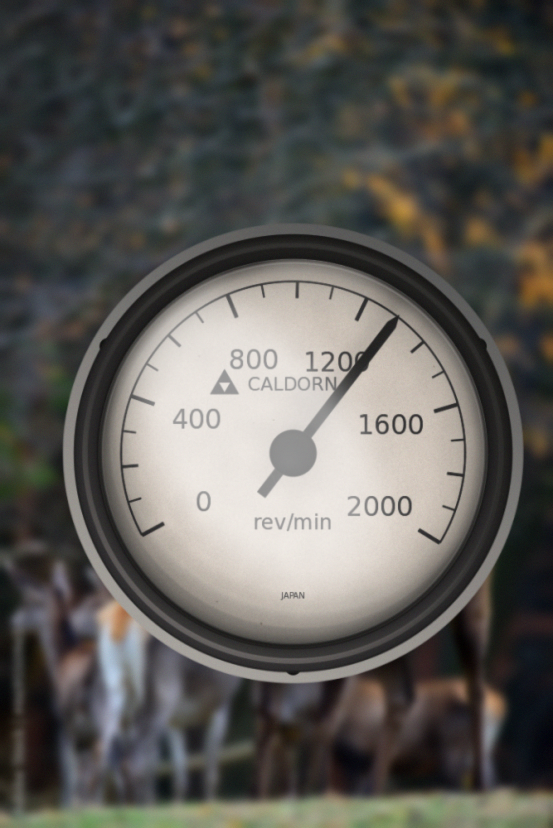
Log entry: 1300 rpm
